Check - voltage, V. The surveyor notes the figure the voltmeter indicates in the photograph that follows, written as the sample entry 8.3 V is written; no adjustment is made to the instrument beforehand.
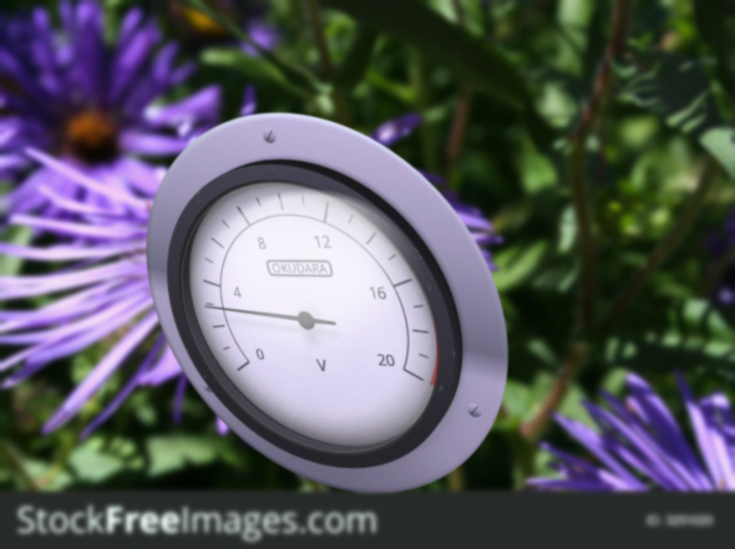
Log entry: 3 V
